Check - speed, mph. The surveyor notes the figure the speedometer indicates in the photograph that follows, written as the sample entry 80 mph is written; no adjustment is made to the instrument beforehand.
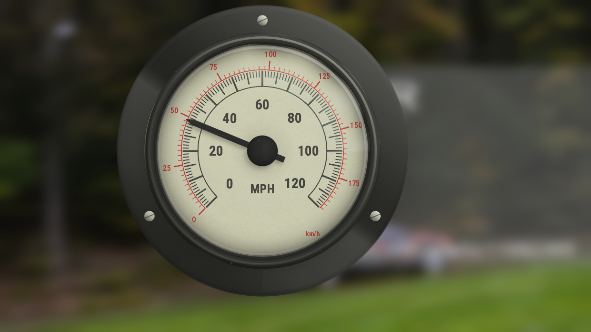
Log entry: 30 mph
